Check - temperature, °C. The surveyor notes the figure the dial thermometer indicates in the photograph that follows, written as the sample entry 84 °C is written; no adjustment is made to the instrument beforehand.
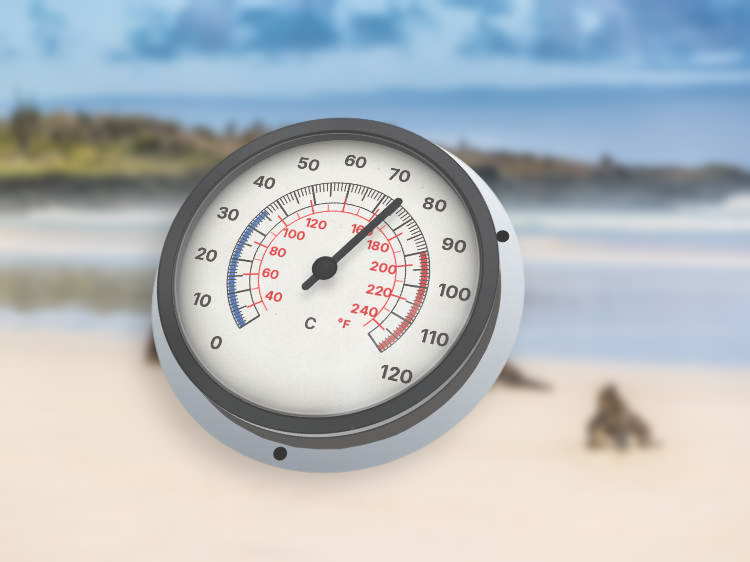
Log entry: 75 °C
